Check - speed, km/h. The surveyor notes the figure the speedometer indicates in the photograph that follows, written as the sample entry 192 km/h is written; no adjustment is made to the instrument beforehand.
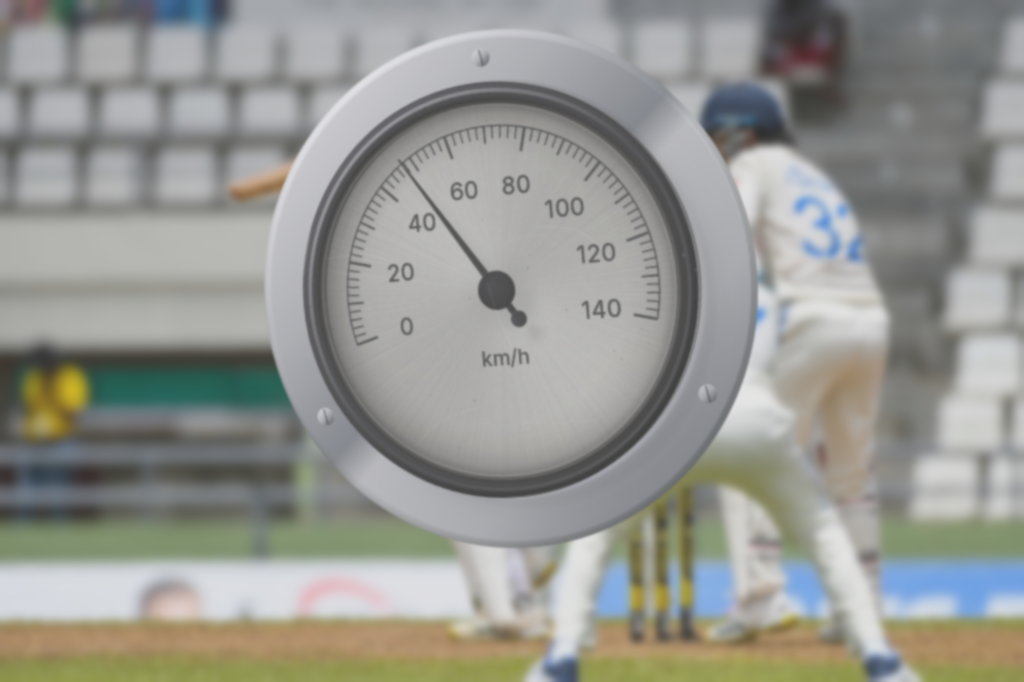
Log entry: 48 km/h
